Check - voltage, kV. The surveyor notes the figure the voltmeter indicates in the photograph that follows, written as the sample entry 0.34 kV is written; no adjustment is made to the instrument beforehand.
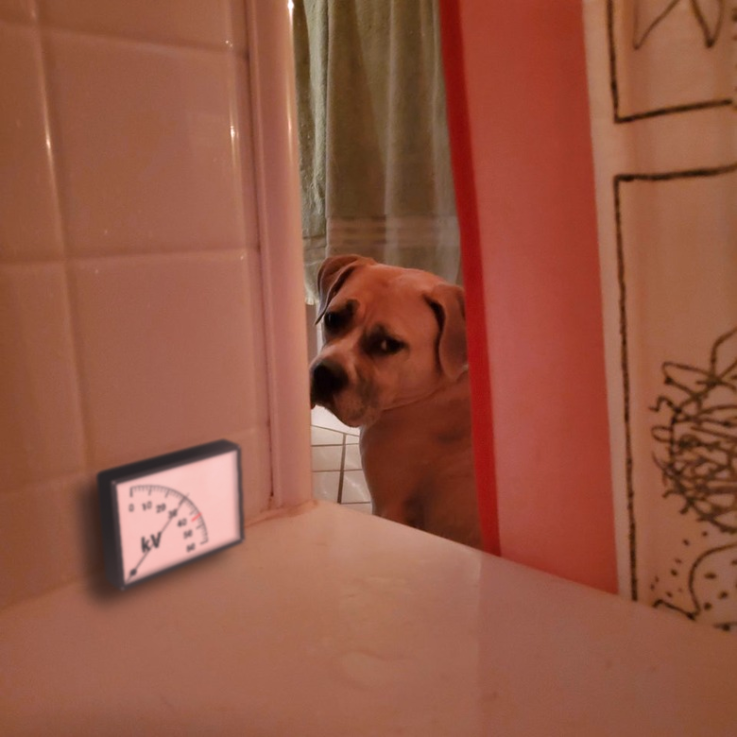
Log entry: 30 kV
